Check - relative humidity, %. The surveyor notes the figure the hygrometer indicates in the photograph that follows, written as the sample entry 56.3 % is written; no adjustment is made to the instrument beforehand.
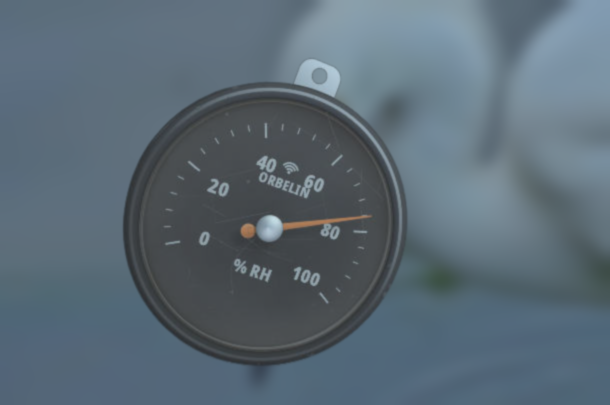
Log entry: 76 %
